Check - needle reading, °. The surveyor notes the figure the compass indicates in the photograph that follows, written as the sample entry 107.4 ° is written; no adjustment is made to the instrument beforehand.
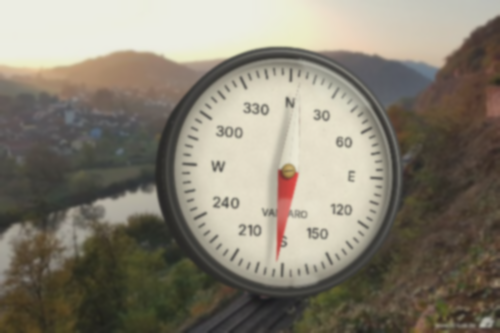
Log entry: 185 °
